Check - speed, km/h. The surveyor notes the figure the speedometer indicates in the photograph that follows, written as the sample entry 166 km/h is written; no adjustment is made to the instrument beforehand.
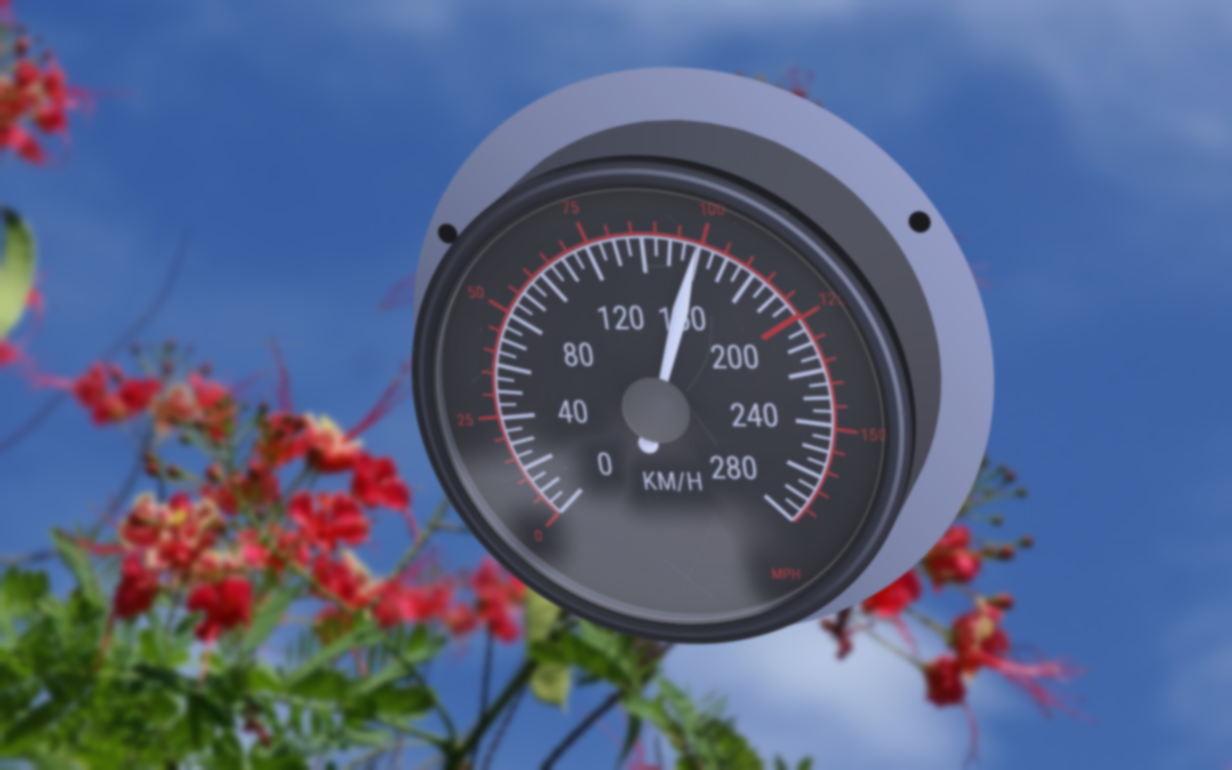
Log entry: 160 km/h
